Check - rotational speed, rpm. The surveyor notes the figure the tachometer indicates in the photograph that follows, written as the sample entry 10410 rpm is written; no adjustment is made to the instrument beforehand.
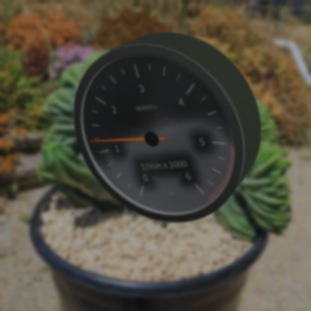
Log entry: 1250 rpm
